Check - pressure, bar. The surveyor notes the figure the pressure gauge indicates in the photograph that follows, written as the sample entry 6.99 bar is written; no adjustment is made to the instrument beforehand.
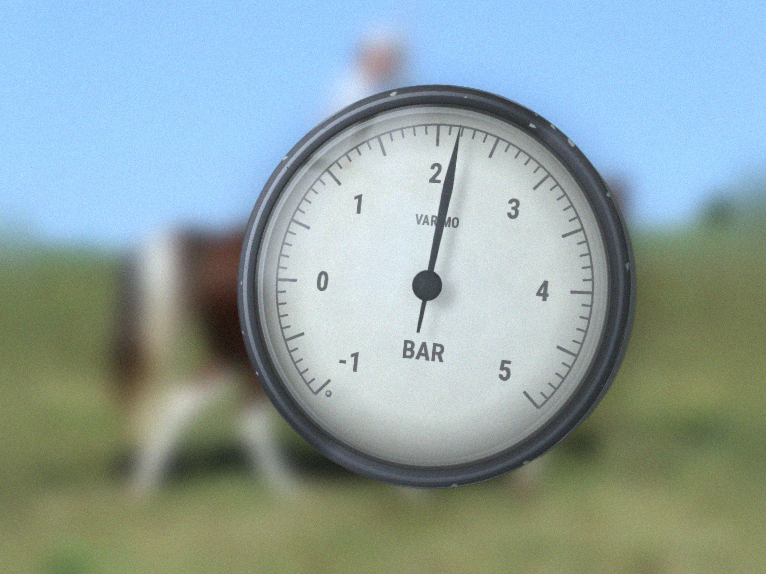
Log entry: 2.2 bar
